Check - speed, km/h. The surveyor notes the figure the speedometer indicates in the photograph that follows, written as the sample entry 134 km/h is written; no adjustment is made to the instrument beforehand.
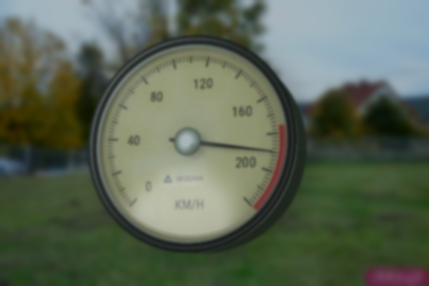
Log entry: 190 km/h
